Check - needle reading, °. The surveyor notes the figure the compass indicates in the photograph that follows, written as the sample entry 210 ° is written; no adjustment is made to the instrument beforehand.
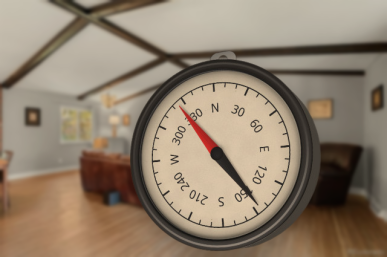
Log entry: 325 °
